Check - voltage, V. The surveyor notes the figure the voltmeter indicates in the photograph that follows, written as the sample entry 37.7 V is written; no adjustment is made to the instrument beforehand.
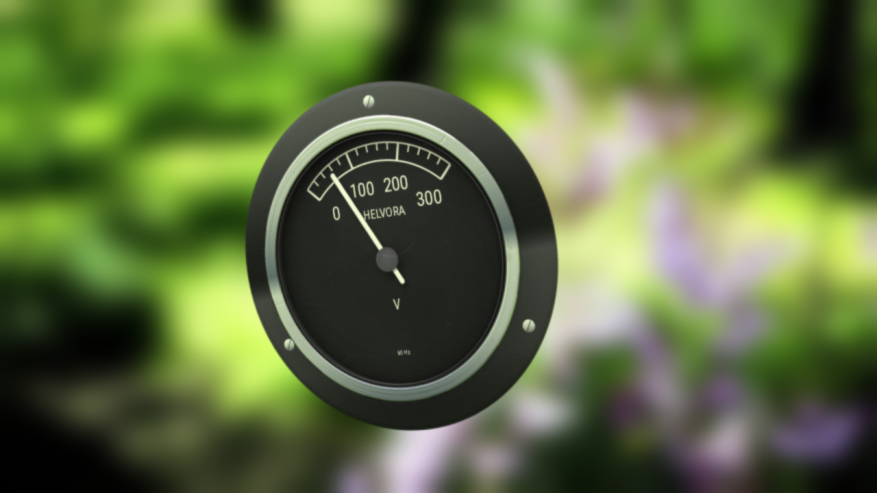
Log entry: 60 V
